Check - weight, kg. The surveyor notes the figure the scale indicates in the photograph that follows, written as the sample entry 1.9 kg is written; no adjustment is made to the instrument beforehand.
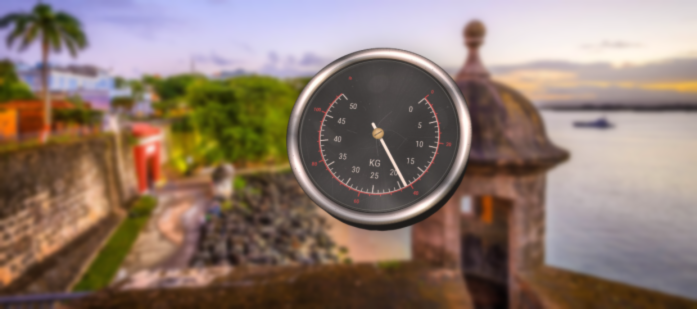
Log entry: 19 kg
